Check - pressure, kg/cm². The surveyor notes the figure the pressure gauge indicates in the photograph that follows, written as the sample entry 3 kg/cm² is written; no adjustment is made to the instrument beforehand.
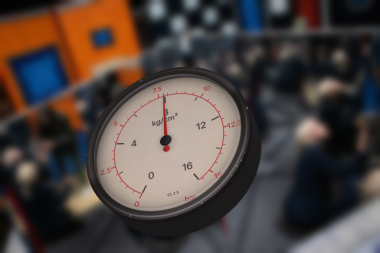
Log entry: 8 kg/cm²
